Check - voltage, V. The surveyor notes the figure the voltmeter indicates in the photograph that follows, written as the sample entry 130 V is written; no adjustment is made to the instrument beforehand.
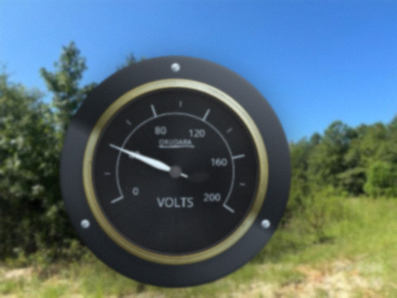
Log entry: 40 V
